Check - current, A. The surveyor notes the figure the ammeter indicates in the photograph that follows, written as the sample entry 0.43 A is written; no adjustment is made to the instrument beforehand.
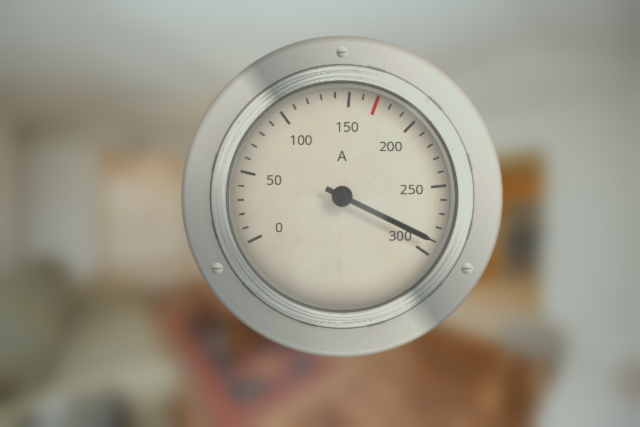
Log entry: 290 A
